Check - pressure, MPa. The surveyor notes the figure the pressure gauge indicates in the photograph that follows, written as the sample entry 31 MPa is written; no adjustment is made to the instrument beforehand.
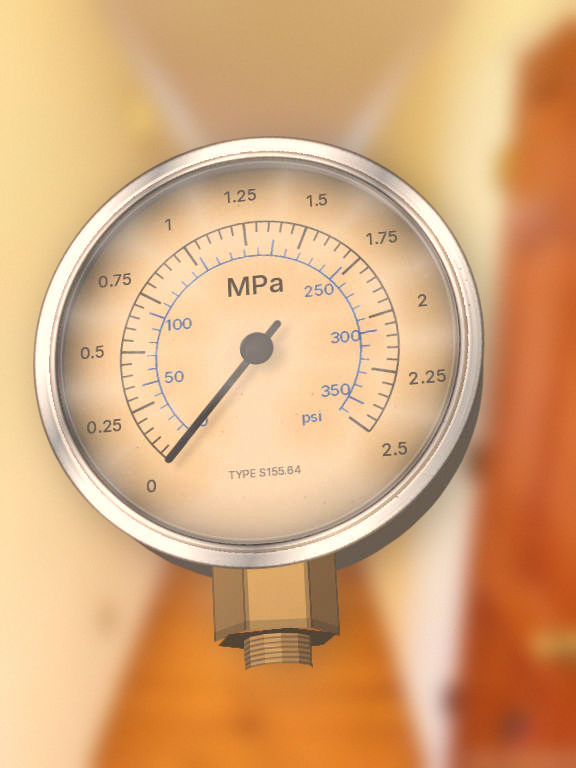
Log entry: 0 MPa
